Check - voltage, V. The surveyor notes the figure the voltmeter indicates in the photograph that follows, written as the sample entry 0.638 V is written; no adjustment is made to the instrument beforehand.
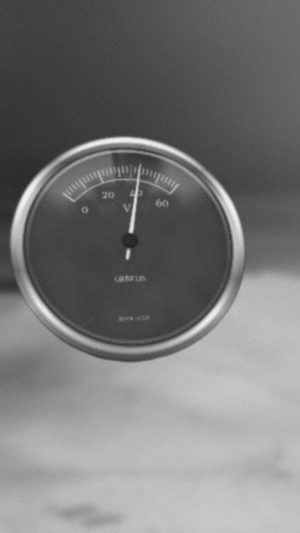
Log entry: 40 V
